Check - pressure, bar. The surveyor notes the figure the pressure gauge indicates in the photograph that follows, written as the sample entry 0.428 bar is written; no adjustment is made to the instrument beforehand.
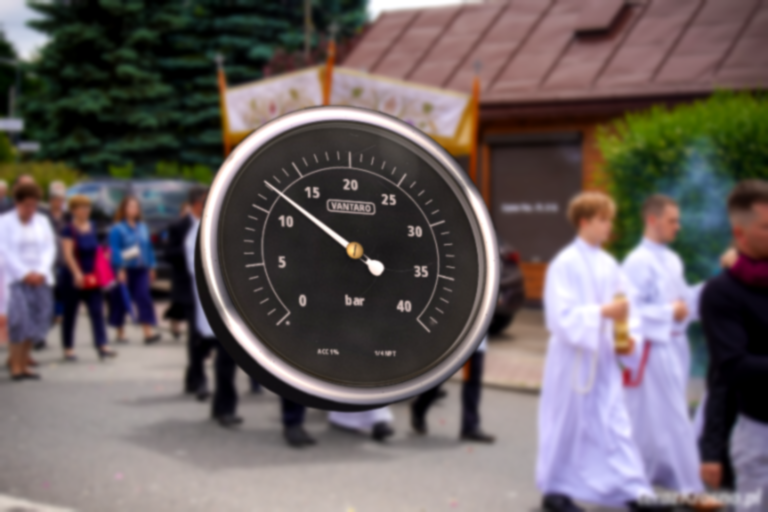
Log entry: 12 bar
